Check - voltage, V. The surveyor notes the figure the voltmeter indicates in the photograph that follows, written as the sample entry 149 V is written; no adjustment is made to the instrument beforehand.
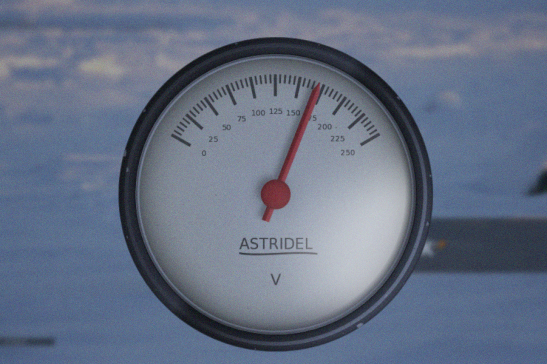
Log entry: 170 V
